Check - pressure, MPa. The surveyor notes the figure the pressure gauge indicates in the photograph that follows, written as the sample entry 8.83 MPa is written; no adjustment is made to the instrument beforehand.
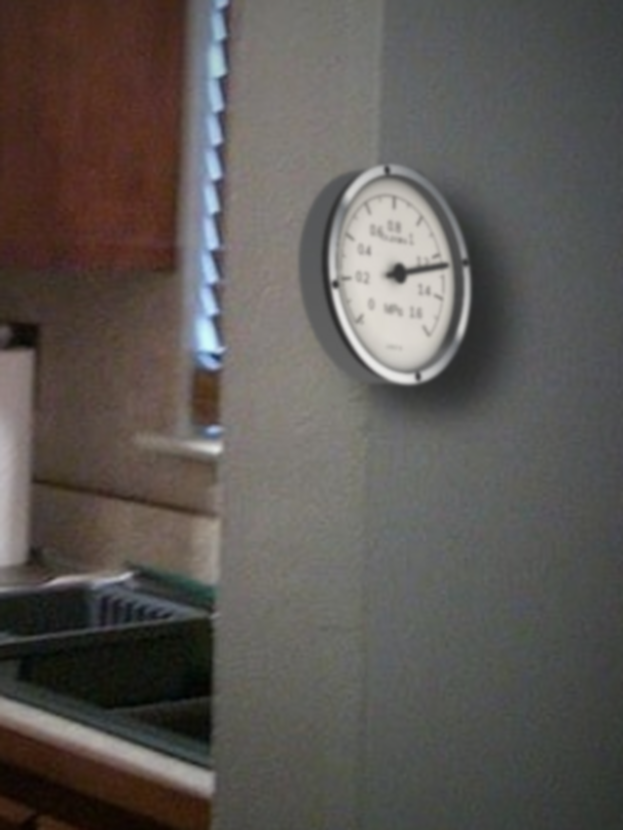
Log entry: 1.25 MPa
